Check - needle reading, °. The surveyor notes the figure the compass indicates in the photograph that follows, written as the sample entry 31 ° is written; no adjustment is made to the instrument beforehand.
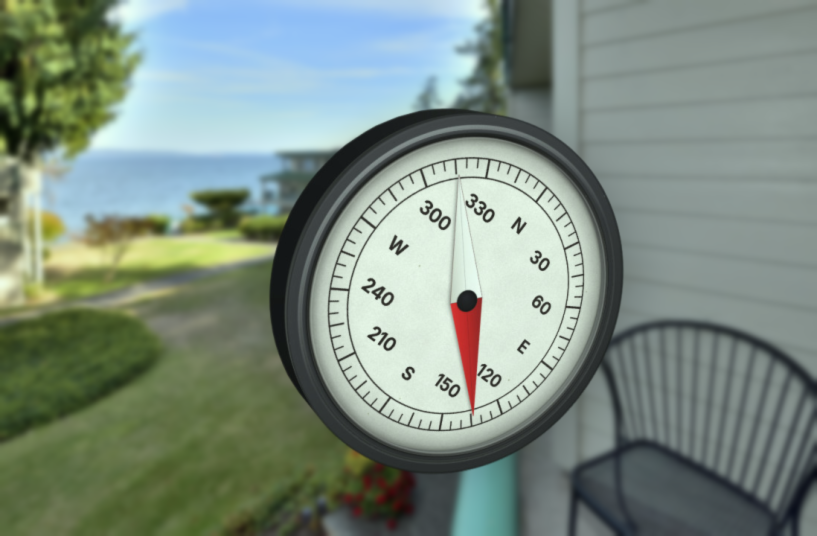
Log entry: 135 °
